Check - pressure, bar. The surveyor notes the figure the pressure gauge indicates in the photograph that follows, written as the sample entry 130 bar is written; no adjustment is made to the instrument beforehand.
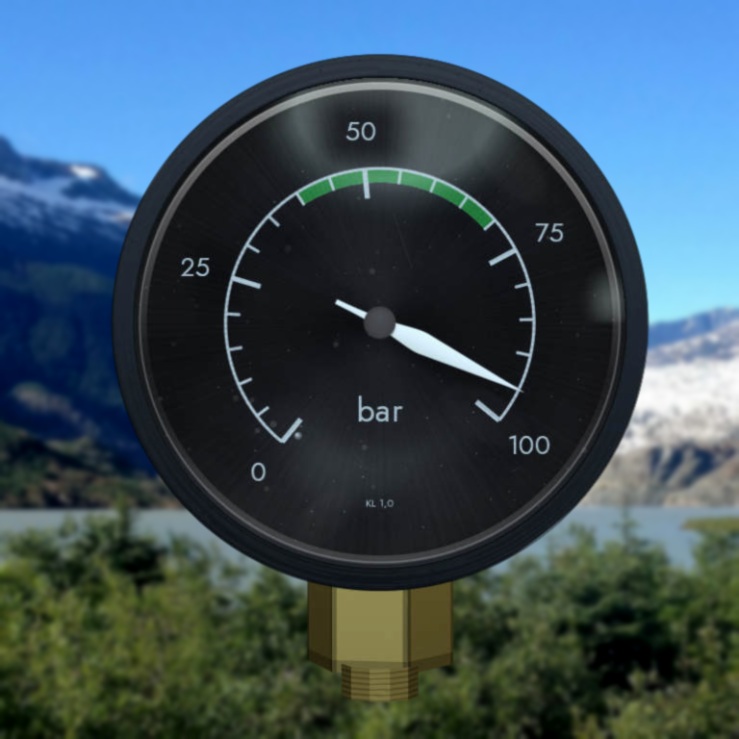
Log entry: 95 bar
